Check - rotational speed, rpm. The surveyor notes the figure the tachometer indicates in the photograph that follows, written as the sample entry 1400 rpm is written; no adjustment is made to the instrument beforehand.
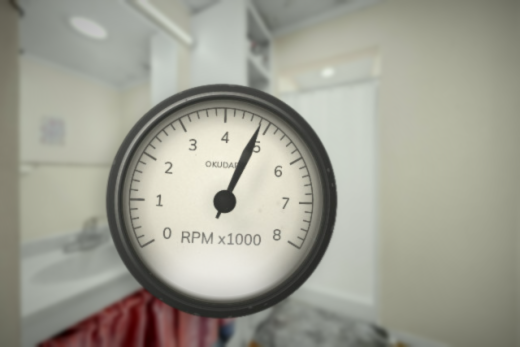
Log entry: 4800 rpm
